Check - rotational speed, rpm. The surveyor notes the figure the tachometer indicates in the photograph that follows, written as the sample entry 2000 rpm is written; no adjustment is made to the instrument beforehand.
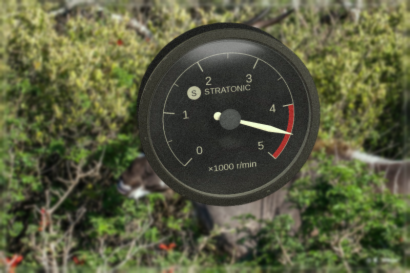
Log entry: 4500 rpm
